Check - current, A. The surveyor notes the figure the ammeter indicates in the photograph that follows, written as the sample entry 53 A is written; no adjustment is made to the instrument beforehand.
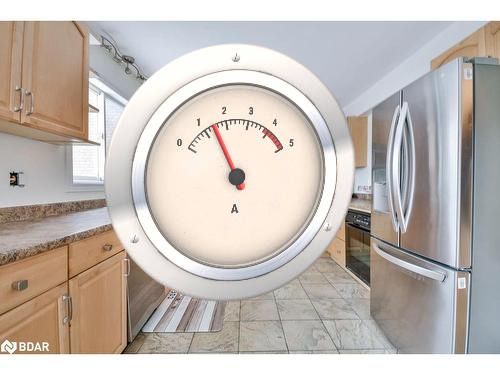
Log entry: 1.4 A
